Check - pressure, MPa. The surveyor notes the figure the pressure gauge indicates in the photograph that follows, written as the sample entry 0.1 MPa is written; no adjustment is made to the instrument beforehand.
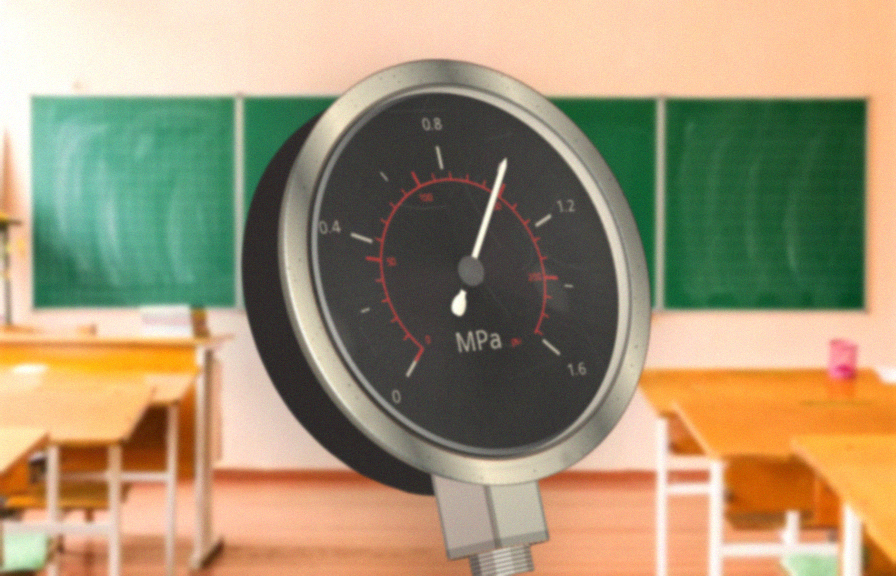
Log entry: 1 MPa
